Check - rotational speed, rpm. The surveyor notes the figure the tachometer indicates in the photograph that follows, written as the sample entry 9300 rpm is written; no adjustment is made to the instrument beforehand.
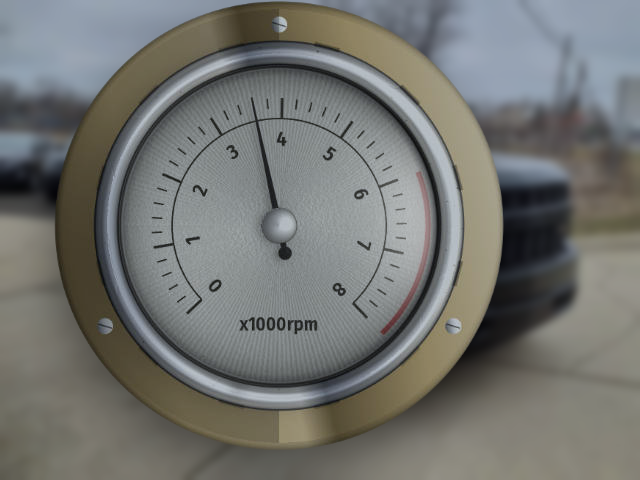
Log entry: 3600 rpm
